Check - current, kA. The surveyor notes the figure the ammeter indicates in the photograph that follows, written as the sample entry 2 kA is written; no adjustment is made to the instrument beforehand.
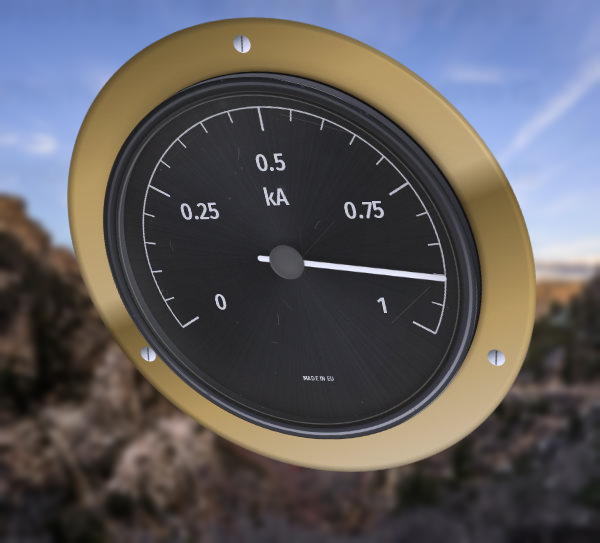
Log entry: 0.9 kA
